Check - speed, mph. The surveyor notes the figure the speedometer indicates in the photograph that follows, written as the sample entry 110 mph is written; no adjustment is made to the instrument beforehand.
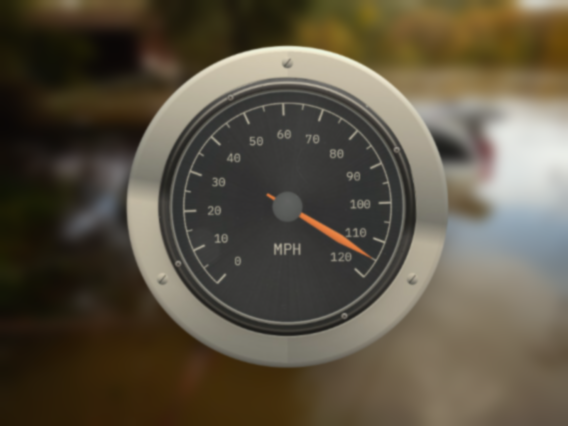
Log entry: 115 mph
